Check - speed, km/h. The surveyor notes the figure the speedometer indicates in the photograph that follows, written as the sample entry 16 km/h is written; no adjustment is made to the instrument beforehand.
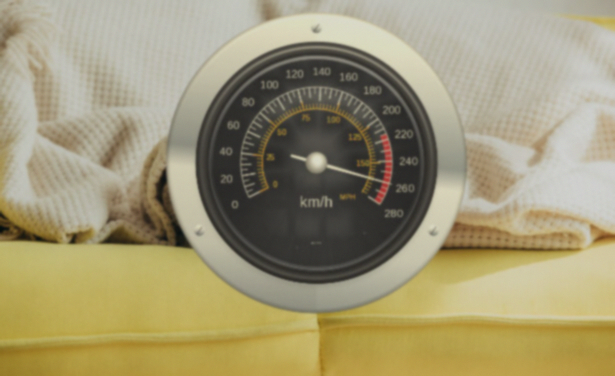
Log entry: 260 km/h
